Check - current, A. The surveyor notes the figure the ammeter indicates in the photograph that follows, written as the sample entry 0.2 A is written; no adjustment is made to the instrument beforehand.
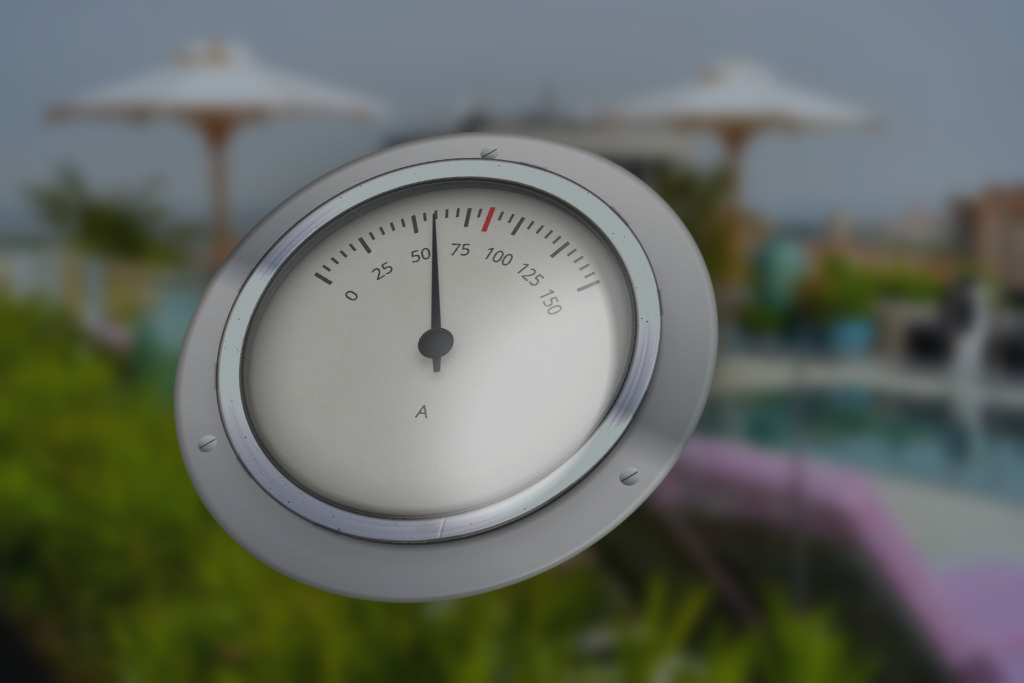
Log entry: 60 A
